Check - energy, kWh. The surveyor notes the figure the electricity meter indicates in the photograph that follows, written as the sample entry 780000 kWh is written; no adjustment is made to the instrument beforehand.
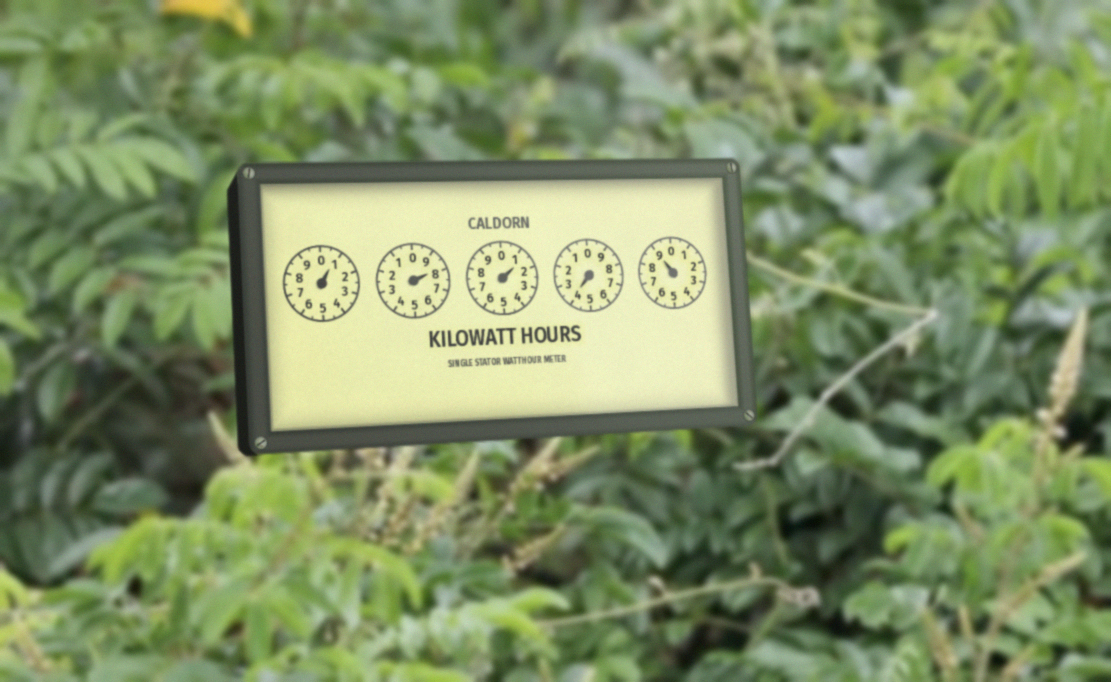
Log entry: 8139 kWh
